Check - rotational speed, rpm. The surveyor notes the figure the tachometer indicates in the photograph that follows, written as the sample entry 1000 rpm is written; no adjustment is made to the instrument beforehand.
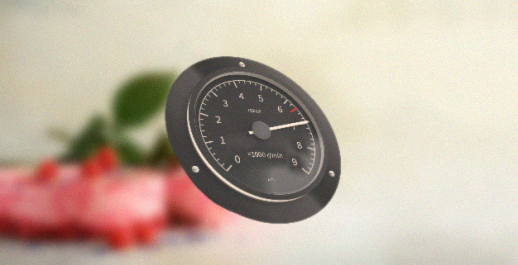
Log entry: 7000 rpm
